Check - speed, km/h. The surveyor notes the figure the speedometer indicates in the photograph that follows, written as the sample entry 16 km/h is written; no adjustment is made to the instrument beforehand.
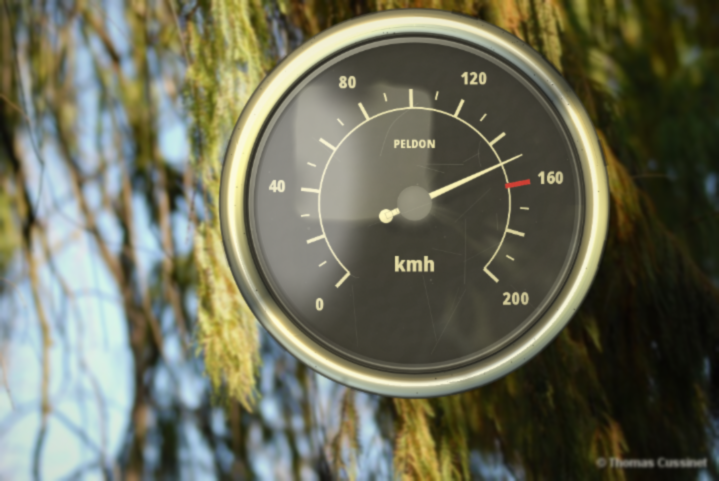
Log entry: 150 km/h
